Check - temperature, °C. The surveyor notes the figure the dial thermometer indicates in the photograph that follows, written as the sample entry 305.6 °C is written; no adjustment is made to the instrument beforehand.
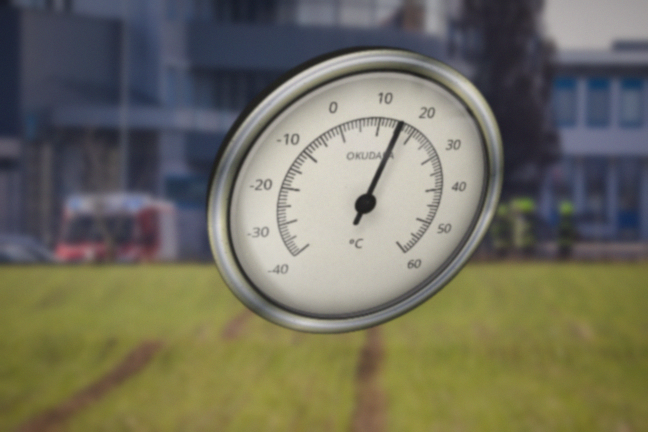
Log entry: 15 °C
